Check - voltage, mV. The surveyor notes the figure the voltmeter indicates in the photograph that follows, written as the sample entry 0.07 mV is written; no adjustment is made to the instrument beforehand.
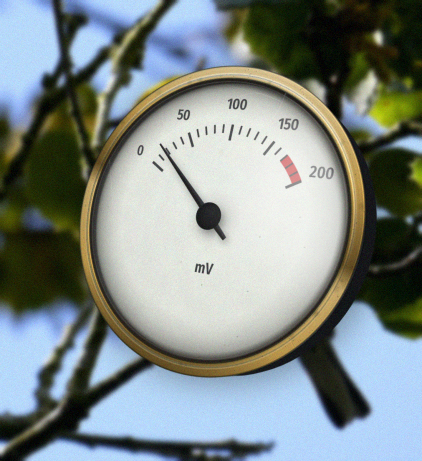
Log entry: 20 mV
